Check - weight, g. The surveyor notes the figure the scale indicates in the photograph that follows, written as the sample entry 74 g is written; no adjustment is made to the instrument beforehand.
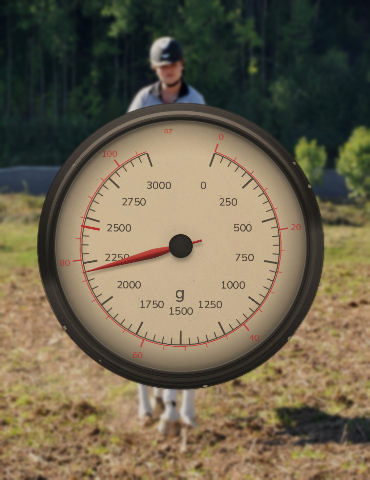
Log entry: 2200 g
